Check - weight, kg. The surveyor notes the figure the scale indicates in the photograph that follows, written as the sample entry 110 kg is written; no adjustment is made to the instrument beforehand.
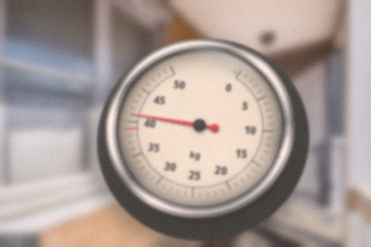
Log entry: 41 kg
